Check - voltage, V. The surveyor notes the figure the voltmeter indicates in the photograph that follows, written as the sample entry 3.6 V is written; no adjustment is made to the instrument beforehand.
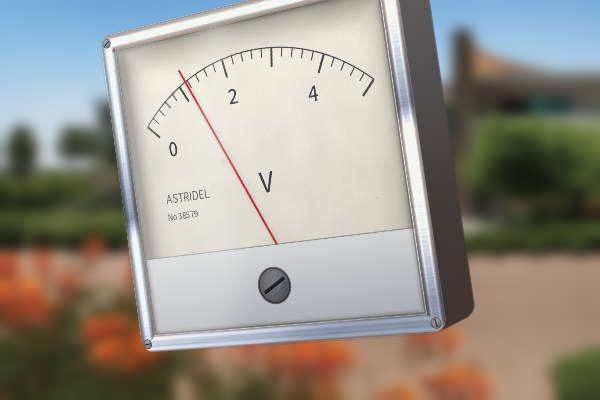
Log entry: 1.2 V
